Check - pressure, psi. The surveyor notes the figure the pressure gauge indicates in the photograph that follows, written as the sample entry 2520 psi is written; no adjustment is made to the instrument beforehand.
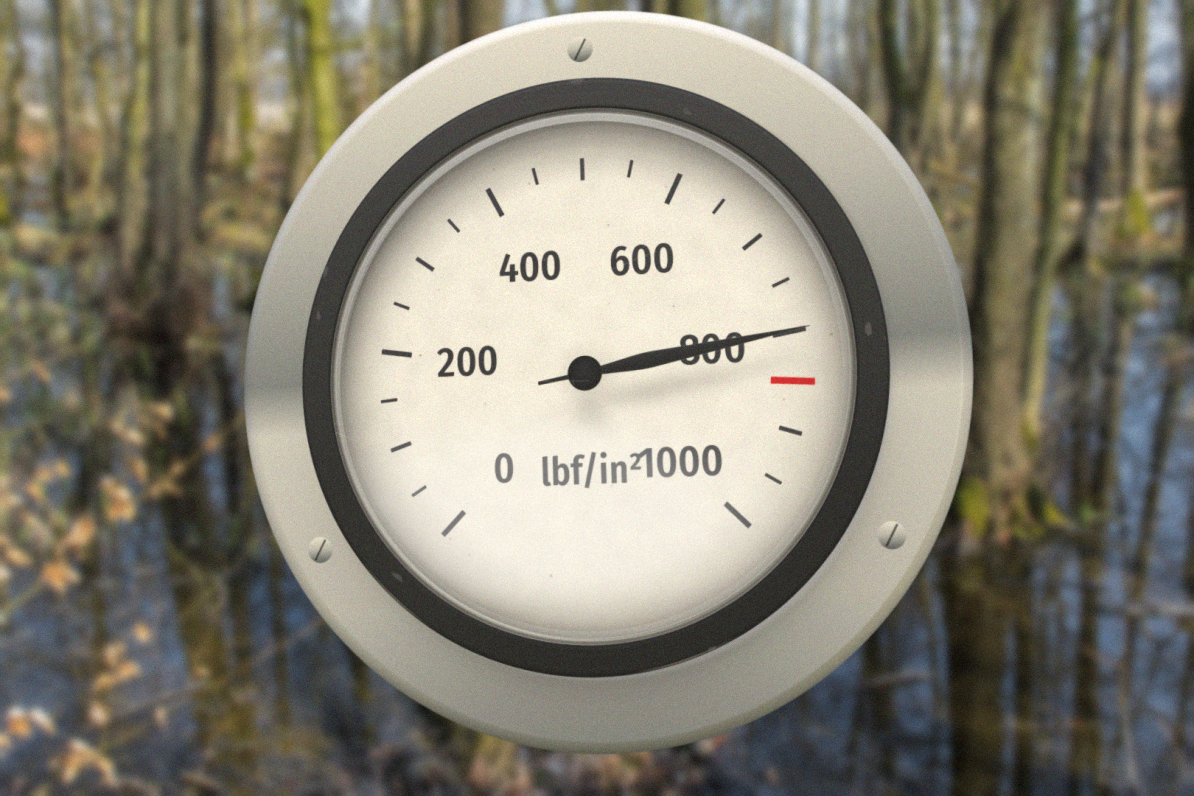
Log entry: 800 psi
